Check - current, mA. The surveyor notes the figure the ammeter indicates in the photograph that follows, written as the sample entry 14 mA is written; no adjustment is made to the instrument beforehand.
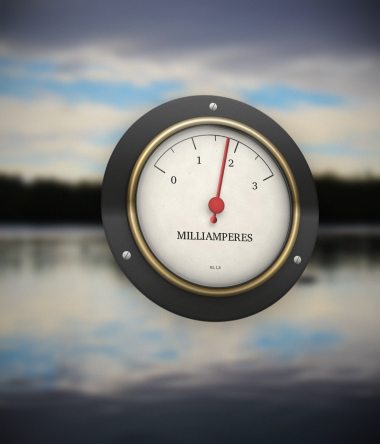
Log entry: 1.75 mA
